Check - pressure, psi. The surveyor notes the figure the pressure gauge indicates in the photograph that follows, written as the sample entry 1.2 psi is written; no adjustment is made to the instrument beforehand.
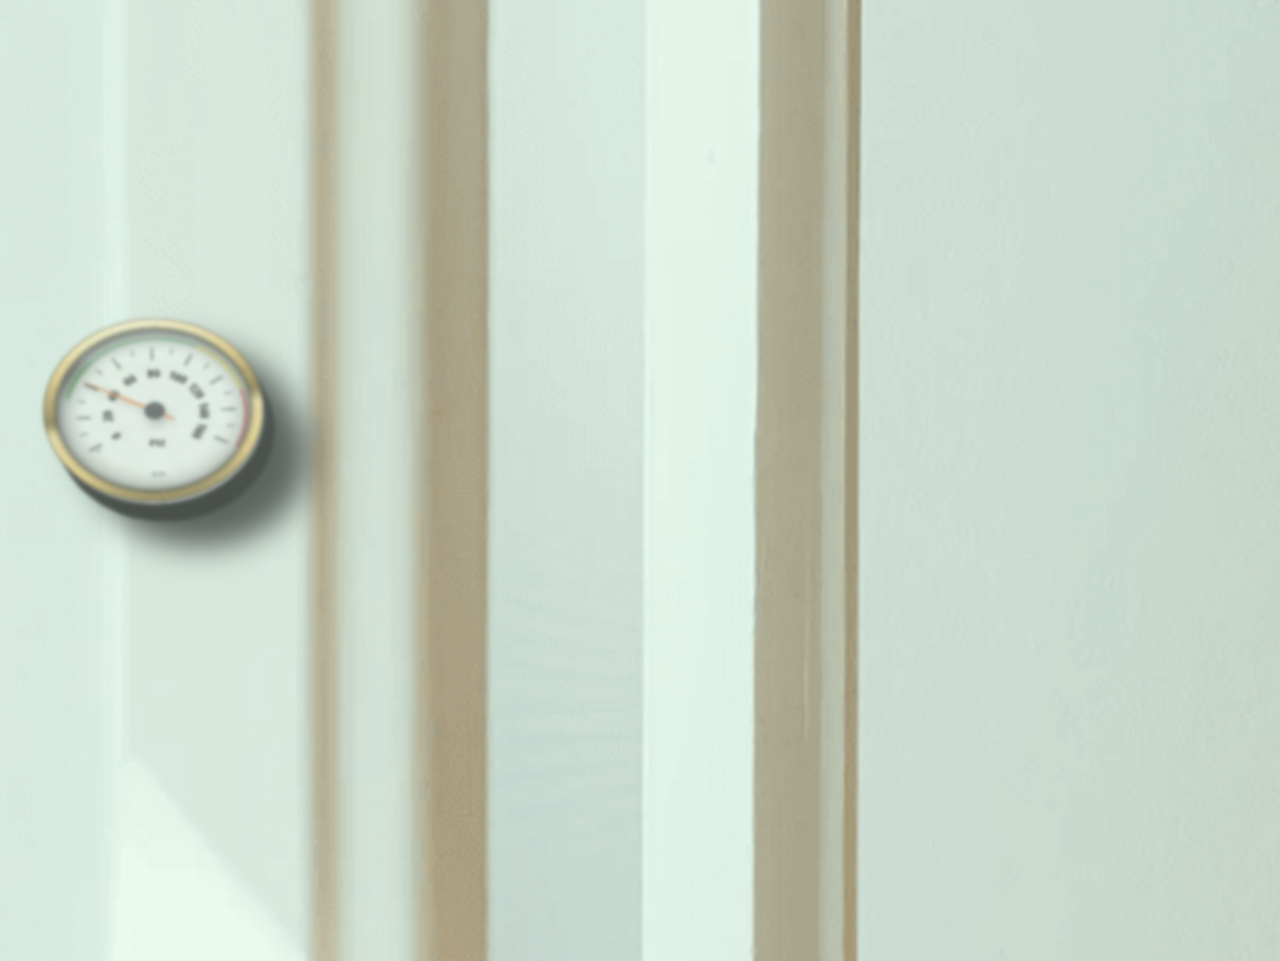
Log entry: 40 psi
